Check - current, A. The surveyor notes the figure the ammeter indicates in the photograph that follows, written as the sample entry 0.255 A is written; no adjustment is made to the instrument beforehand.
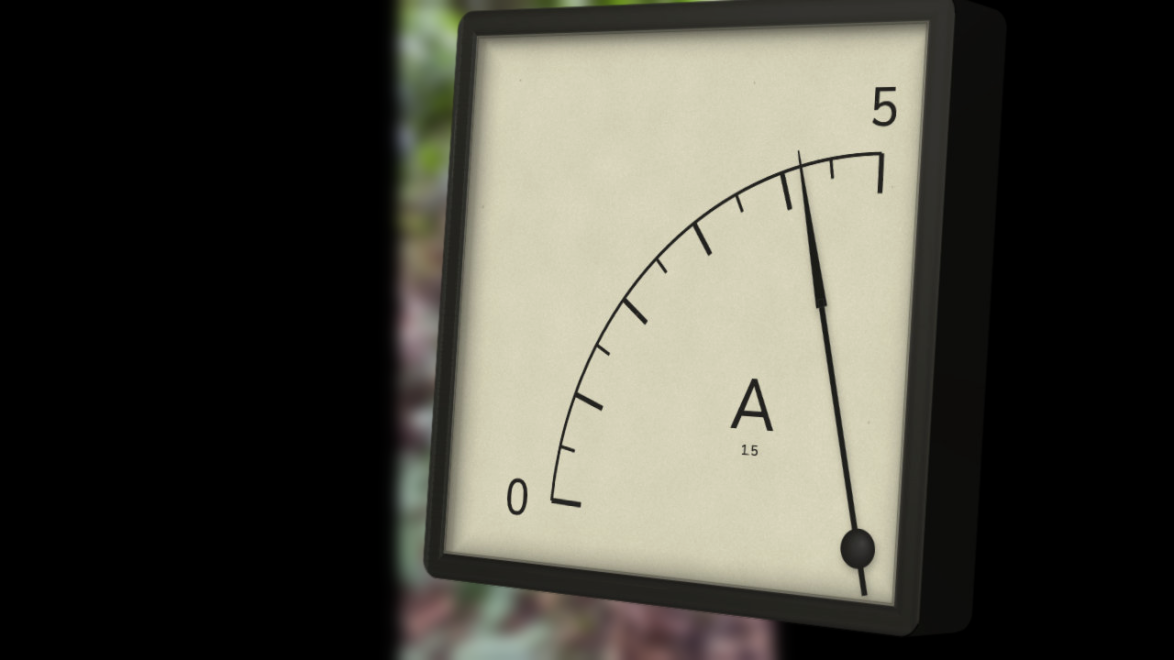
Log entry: 4.25 A
